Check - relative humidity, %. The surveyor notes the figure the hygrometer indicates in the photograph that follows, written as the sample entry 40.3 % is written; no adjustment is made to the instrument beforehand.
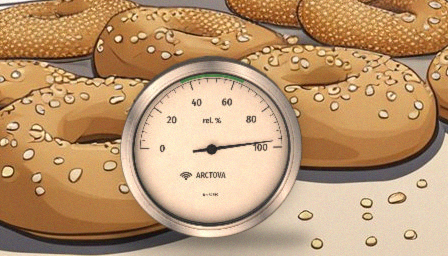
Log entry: 96 %
